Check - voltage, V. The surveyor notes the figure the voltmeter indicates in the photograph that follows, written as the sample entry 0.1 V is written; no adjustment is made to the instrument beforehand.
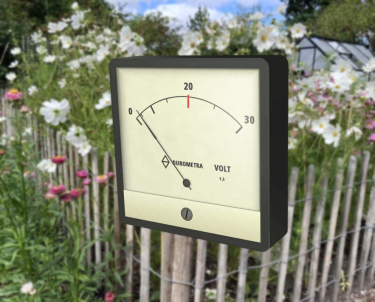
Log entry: 5 V
